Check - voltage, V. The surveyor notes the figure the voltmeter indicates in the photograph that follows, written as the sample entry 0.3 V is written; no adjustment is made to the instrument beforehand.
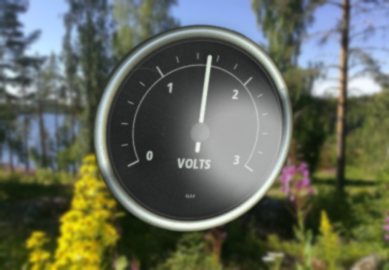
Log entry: 1.5 V
